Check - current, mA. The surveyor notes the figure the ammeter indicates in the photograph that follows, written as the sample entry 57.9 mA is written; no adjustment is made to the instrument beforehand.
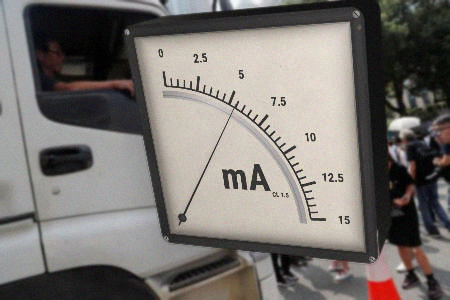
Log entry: 5.5 mA
